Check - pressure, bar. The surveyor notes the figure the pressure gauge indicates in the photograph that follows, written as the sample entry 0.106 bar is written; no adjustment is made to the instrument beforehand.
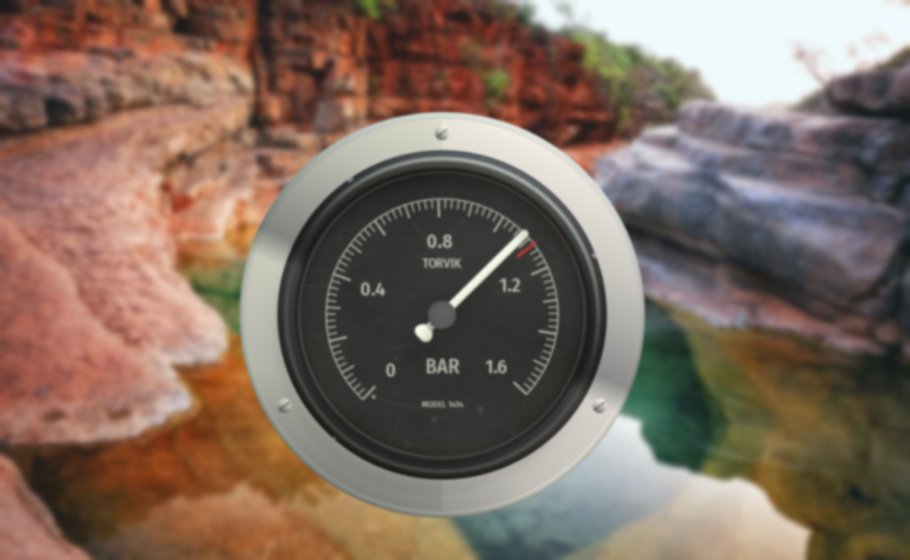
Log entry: 1.08 bar
